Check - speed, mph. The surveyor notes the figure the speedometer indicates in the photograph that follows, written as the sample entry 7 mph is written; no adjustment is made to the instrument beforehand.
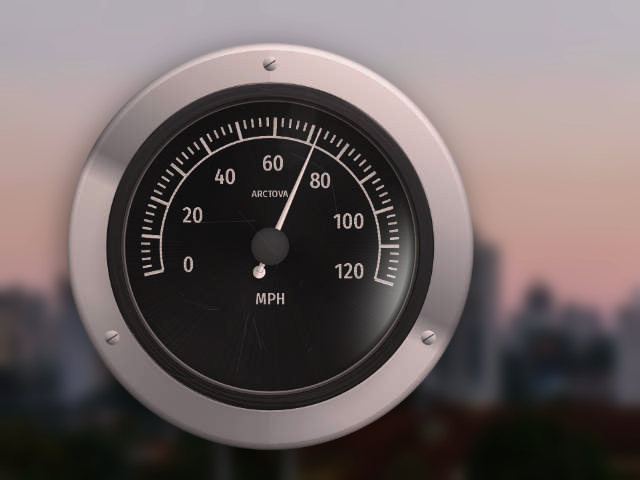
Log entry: 72 mph
